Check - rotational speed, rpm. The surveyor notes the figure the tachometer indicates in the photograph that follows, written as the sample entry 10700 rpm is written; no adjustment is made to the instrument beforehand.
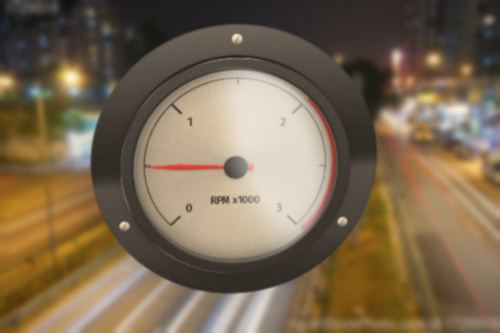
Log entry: 500 rpm
